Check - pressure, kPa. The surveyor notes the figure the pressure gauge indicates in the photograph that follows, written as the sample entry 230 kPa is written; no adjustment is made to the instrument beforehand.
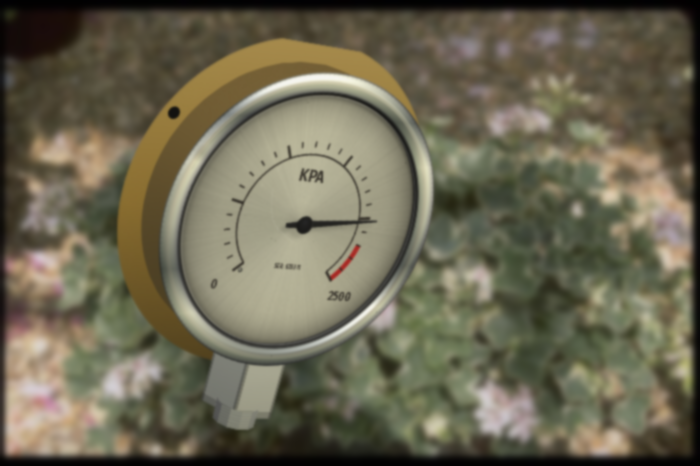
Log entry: 2000 kPa
